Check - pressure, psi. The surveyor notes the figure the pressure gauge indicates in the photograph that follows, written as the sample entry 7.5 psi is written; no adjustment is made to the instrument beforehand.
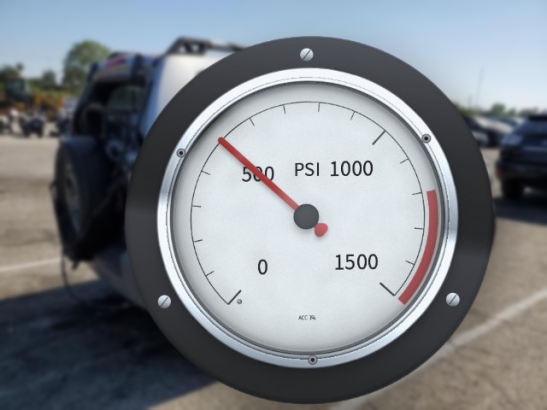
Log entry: 500 psi
